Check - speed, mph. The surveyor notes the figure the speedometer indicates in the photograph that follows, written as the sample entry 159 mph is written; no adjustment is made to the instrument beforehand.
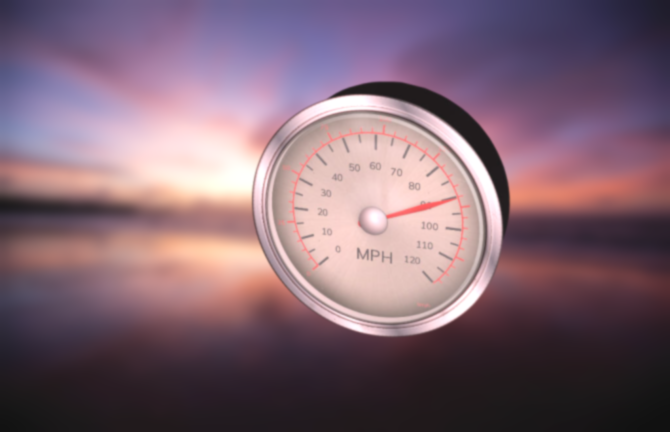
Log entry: 90 mph
